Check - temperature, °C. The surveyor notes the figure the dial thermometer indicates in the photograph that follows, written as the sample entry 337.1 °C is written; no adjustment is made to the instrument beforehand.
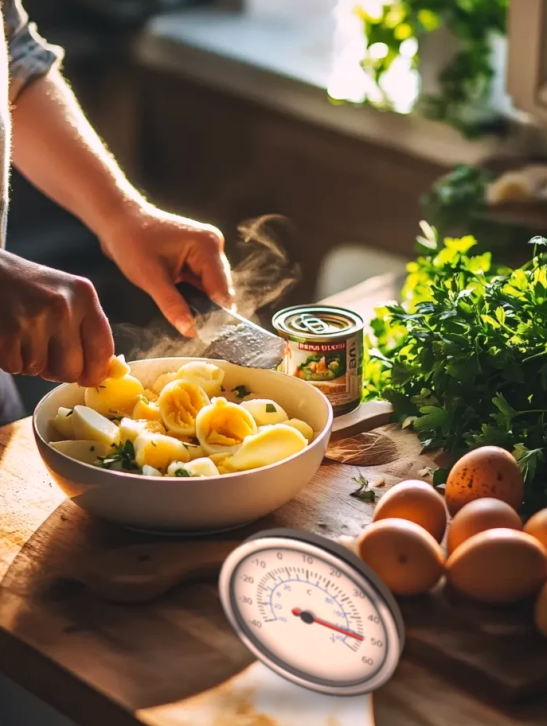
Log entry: 50 °C
